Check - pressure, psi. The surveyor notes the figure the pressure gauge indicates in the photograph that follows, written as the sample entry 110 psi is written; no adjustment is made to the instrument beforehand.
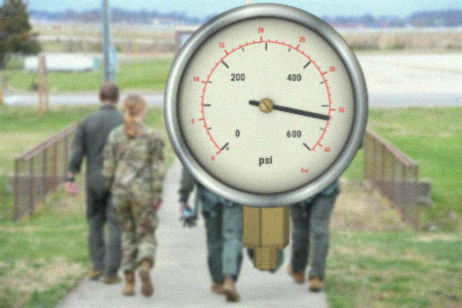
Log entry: 525 psi
